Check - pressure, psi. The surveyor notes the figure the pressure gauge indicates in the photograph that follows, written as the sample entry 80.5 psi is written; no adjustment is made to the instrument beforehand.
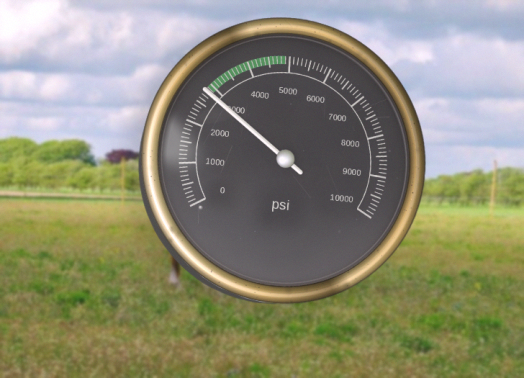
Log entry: 2800 psi
